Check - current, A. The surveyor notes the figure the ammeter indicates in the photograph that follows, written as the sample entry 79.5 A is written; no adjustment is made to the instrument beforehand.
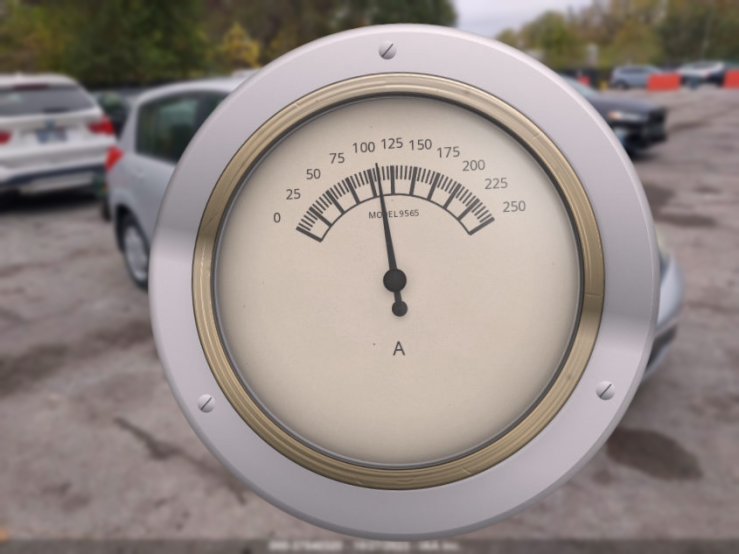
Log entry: 110 A
